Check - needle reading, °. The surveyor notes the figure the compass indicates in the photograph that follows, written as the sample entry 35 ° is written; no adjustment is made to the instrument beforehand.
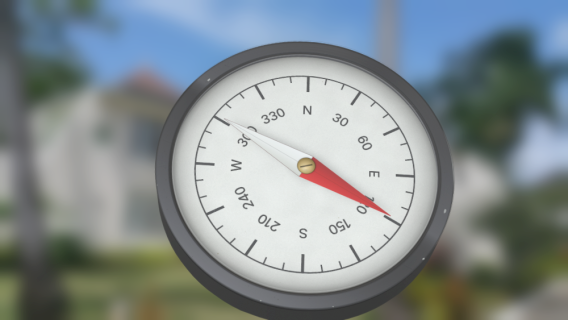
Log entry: 120 °
